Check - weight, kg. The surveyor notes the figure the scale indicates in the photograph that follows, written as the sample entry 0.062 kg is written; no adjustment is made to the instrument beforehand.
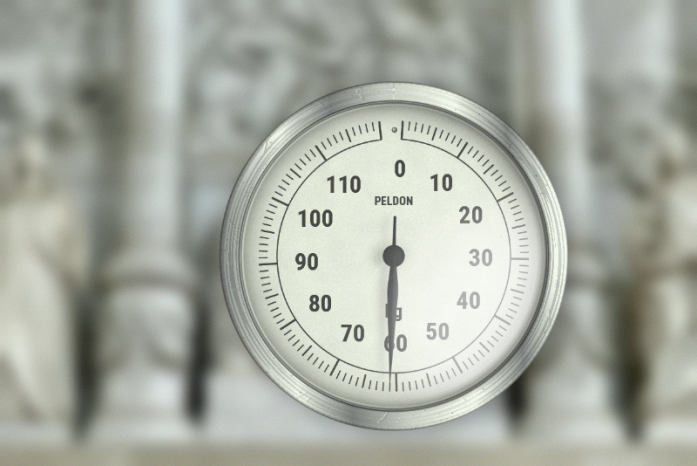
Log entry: 61 kg
